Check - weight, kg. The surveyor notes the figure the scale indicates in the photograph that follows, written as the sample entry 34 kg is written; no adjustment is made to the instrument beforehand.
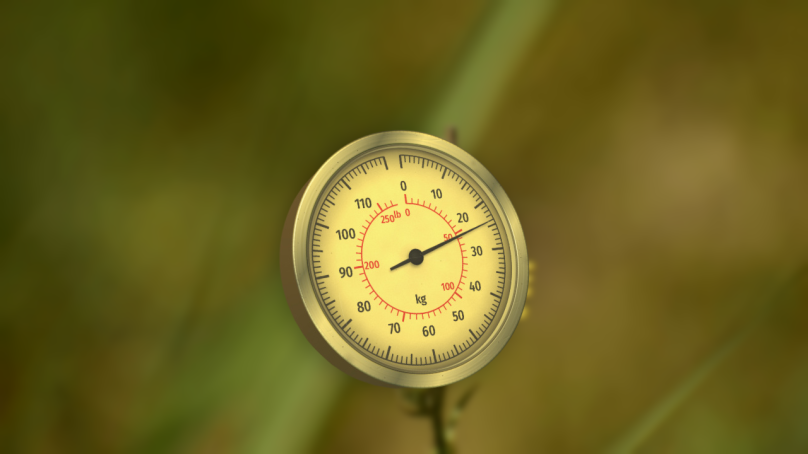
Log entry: 24 kg
